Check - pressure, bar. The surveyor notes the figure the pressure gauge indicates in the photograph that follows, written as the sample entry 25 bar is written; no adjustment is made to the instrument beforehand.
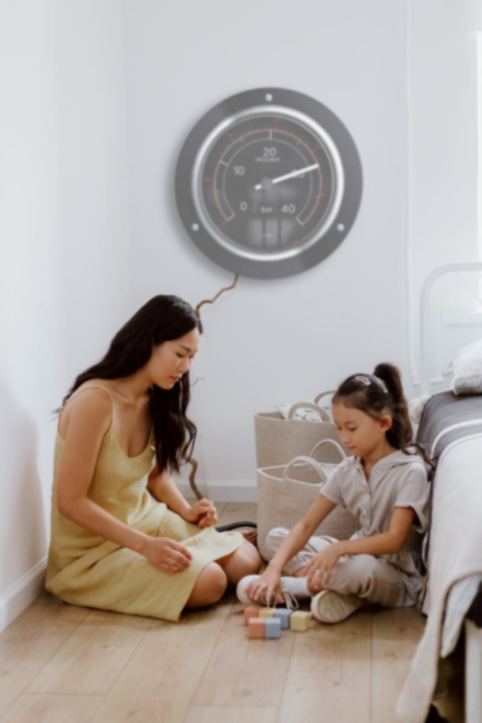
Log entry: 30 bar
